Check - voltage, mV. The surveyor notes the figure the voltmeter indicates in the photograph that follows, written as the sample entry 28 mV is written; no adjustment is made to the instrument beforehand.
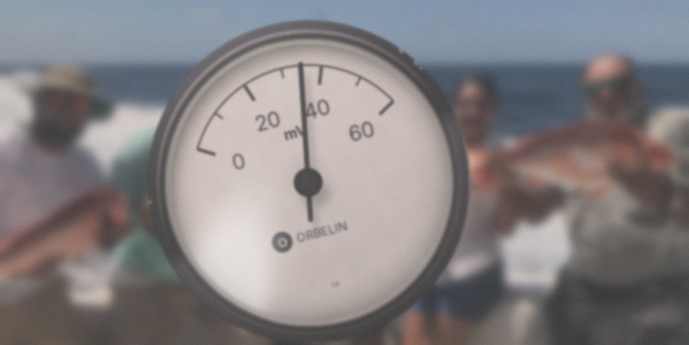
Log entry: 35 mV
